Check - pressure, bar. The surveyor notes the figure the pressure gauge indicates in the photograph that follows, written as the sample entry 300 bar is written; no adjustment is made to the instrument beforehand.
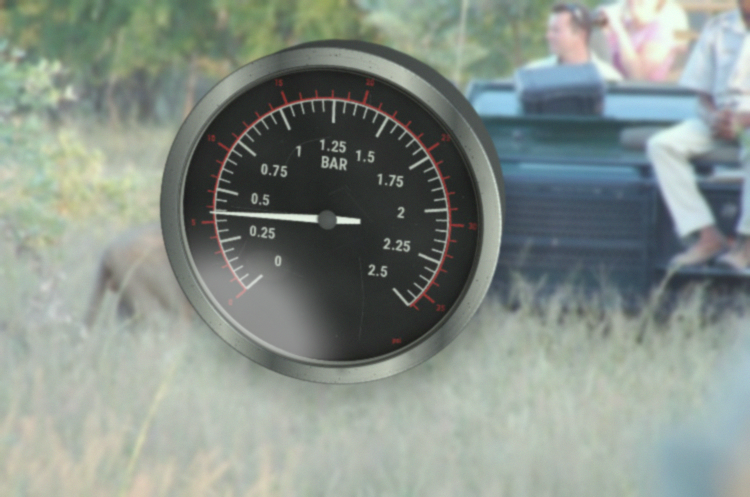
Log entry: 0.4 bar
